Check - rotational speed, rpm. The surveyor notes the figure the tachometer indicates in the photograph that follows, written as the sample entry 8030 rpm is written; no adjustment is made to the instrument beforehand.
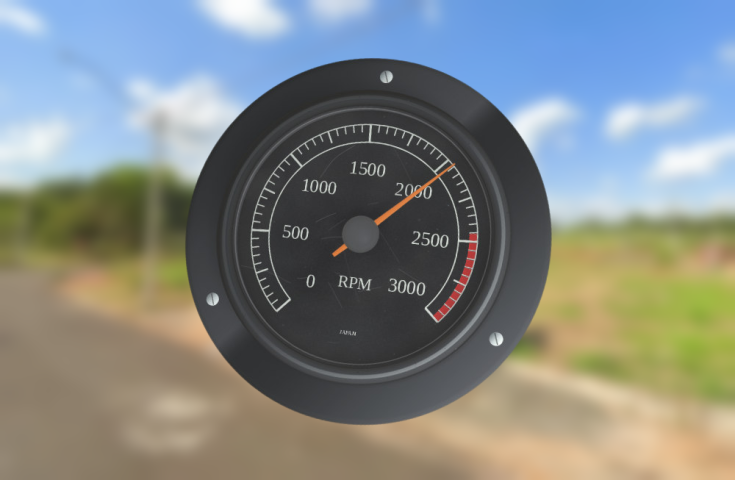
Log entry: 2050 rpm
